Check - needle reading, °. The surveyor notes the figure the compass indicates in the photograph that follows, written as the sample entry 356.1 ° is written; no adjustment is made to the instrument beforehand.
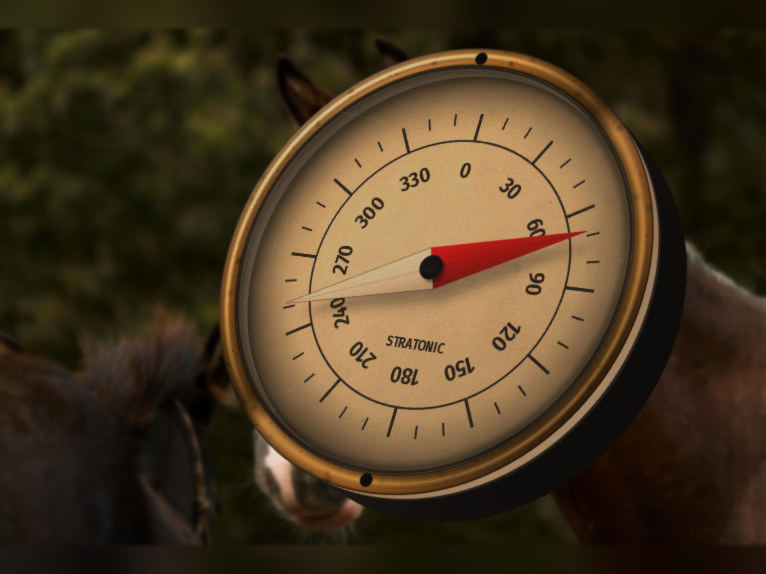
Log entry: 70 °
